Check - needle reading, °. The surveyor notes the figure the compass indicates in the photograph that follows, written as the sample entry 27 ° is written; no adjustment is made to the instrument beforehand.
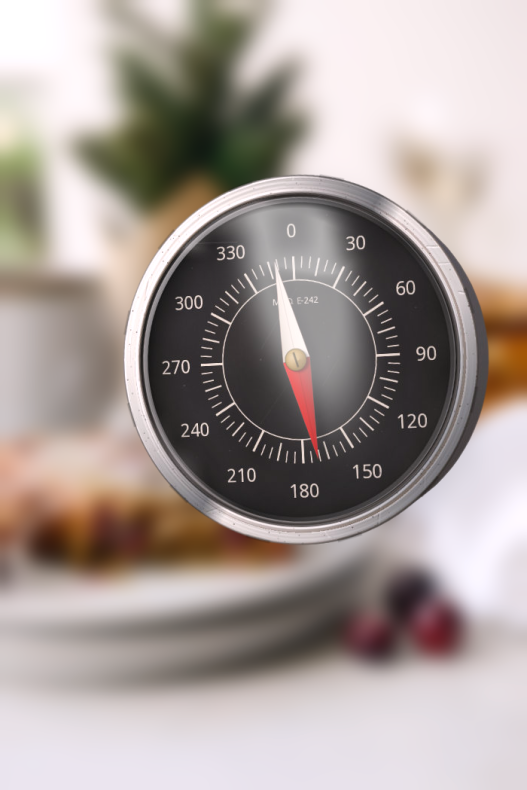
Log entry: 170 °
